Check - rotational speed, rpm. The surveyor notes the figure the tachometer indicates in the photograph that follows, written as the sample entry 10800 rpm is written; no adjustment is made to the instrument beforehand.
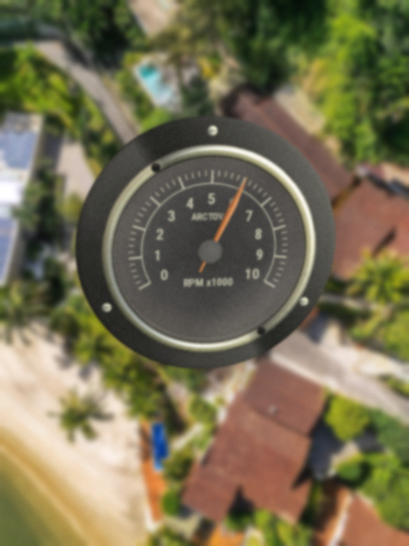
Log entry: 6000 rpm
